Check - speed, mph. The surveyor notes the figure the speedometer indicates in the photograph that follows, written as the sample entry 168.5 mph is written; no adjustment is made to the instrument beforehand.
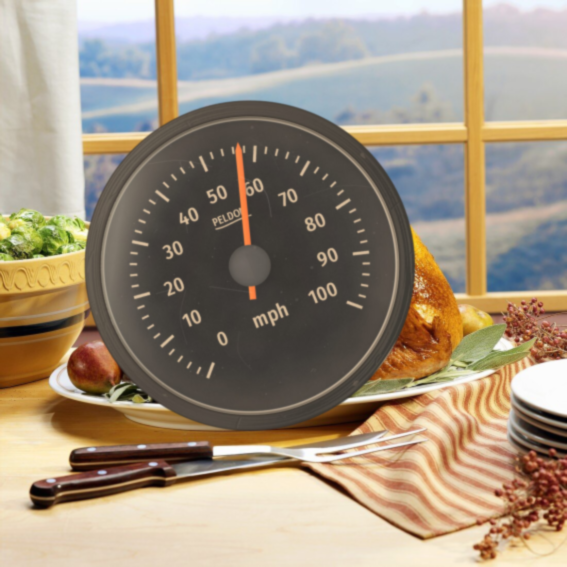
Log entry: 57 mph
